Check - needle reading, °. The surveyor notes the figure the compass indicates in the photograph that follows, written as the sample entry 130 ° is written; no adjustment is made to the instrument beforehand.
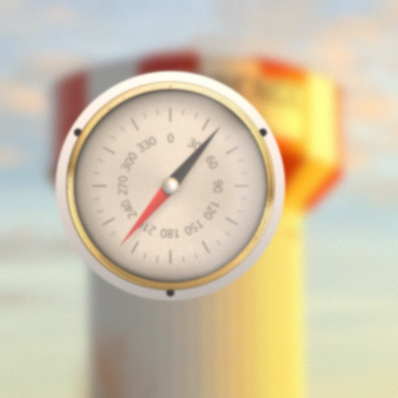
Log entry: 220 °
